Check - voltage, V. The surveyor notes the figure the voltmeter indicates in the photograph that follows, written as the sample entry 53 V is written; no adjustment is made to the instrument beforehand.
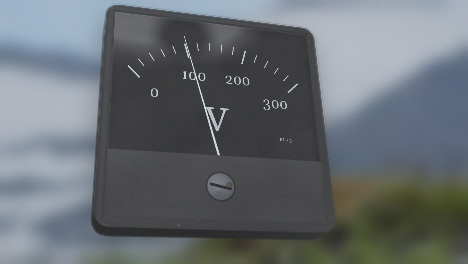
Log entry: 100 V
